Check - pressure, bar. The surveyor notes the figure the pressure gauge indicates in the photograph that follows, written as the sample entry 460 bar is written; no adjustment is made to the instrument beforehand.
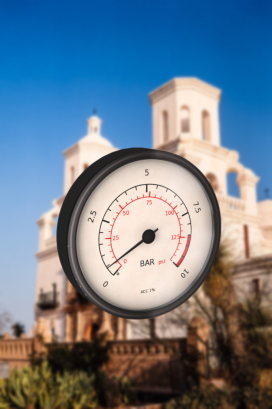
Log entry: 0.5 bar
